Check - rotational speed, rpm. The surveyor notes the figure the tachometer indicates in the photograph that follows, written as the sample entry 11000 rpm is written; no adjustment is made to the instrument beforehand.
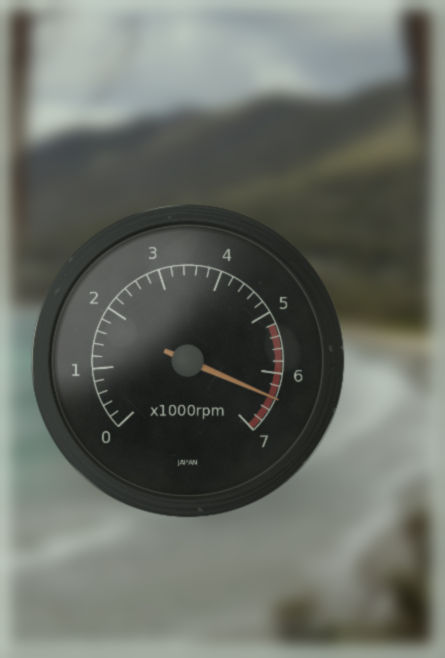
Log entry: 6400 rpm
